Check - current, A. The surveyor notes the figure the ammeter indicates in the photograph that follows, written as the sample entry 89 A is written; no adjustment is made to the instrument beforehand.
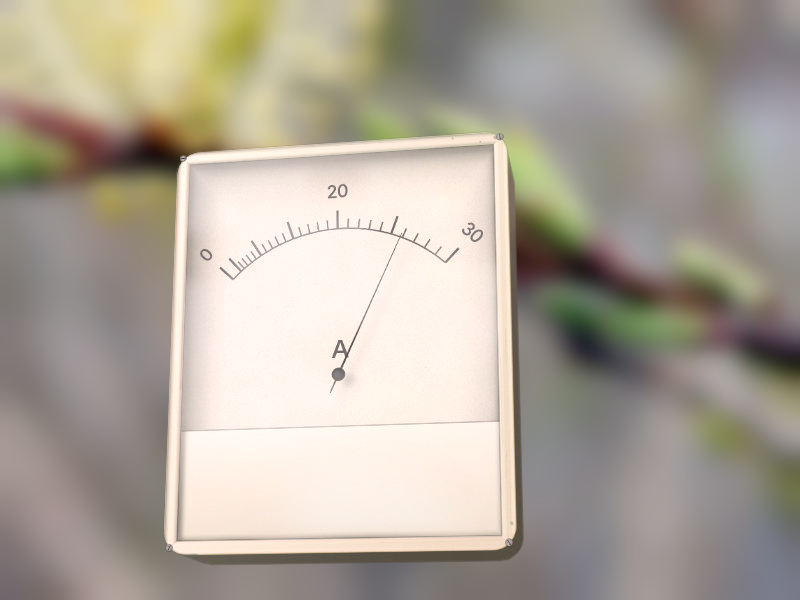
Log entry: 26 A
